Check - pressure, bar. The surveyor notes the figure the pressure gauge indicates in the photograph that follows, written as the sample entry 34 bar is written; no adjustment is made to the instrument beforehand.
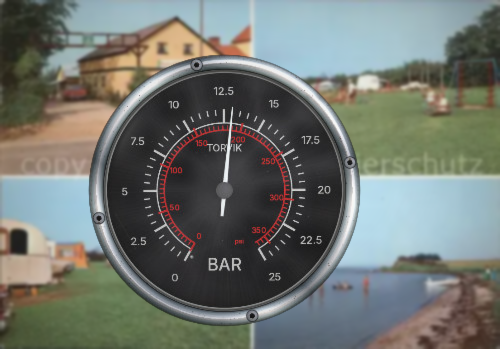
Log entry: 13 bar
